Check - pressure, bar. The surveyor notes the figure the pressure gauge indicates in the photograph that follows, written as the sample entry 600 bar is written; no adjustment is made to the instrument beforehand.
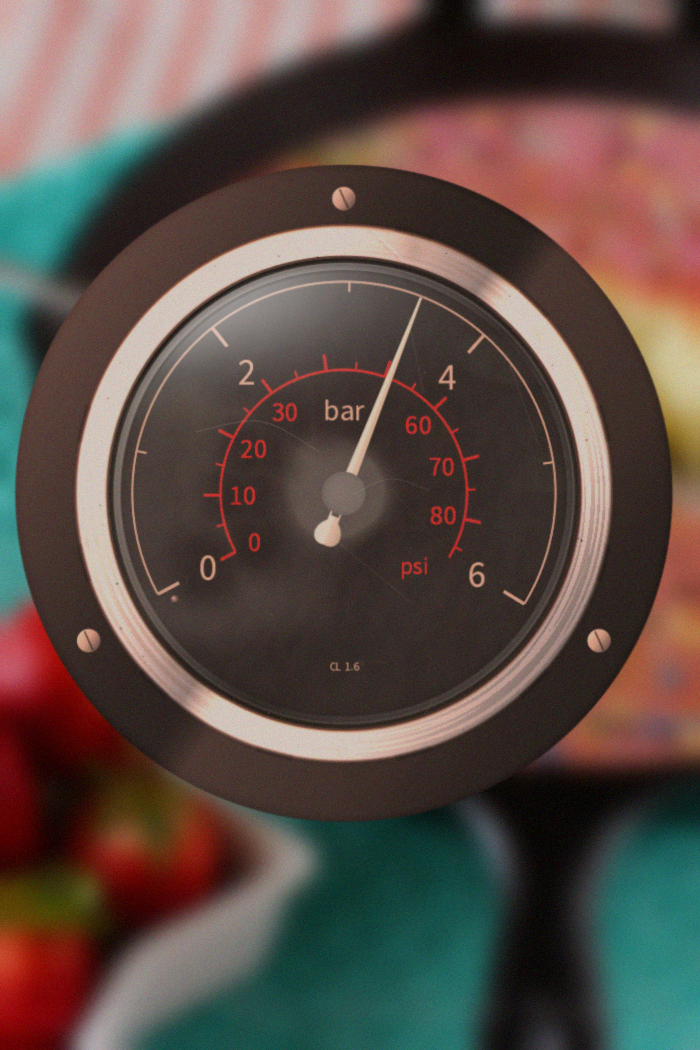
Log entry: 3.5 bar
